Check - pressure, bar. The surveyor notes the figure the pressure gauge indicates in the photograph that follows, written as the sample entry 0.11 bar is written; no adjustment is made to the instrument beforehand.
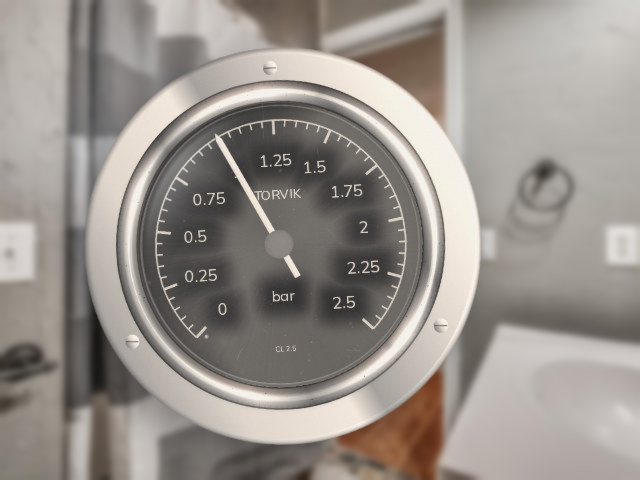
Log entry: 1 bar
